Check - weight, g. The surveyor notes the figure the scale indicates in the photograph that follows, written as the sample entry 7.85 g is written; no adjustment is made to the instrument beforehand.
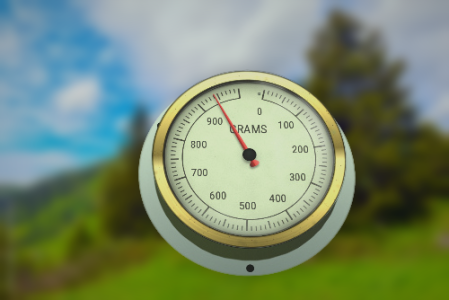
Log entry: 940 g
